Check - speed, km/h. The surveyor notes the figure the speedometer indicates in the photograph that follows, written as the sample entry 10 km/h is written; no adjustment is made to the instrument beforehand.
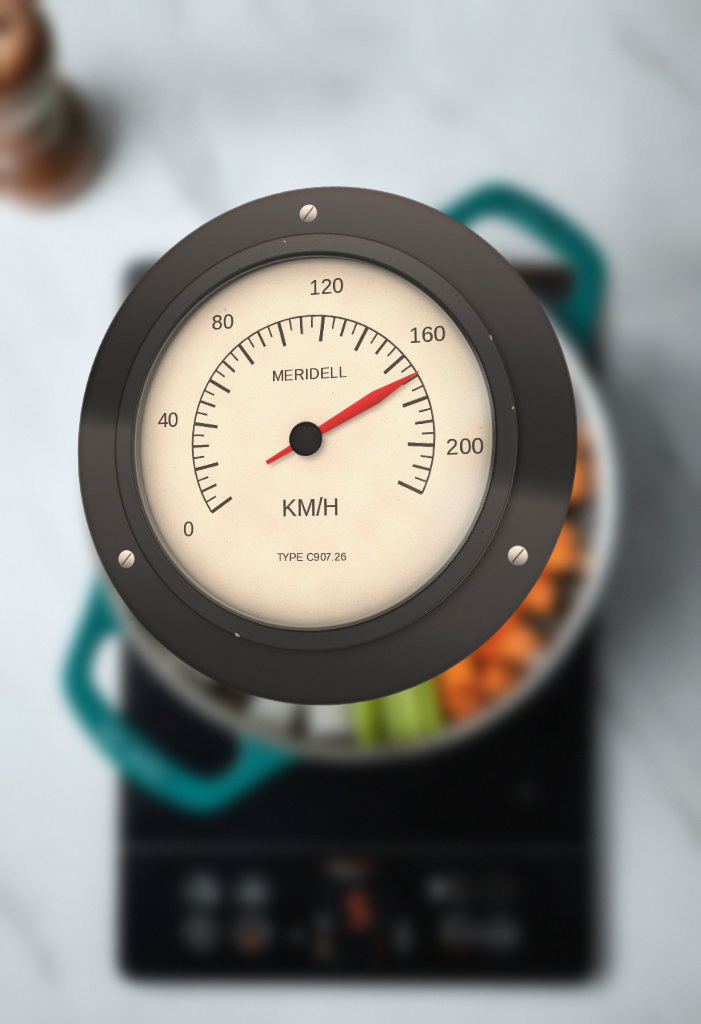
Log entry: 170 km/h
